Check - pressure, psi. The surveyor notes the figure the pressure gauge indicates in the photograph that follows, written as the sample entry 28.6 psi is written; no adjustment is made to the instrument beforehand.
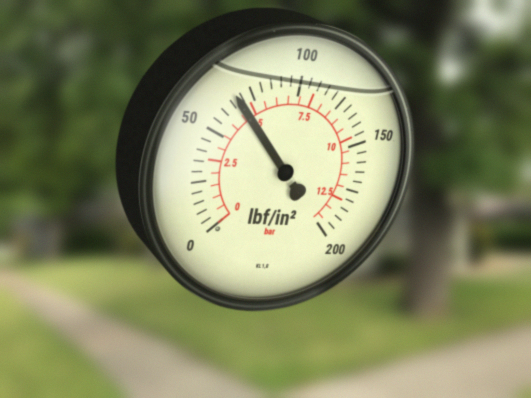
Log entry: 67.5 psi
